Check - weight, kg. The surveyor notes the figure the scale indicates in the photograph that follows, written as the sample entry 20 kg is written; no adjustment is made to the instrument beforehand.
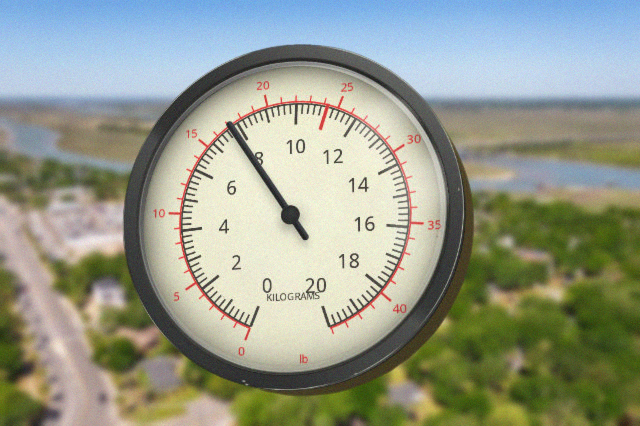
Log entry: 7.8 kg
